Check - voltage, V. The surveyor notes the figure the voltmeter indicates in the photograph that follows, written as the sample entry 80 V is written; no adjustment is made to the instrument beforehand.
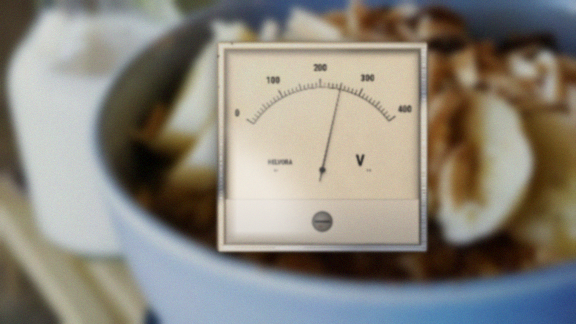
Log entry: 250 V
